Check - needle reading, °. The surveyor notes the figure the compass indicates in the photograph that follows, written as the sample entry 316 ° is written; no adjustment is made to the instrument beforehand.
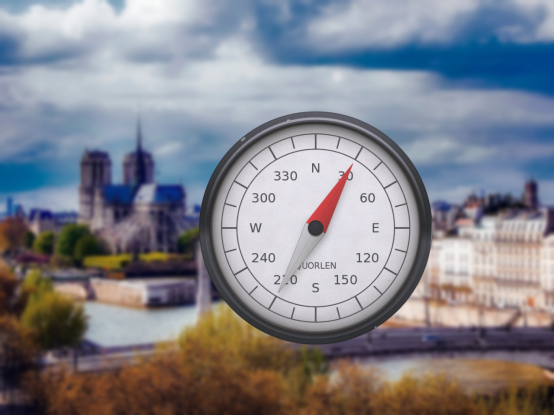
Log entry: 30 °
